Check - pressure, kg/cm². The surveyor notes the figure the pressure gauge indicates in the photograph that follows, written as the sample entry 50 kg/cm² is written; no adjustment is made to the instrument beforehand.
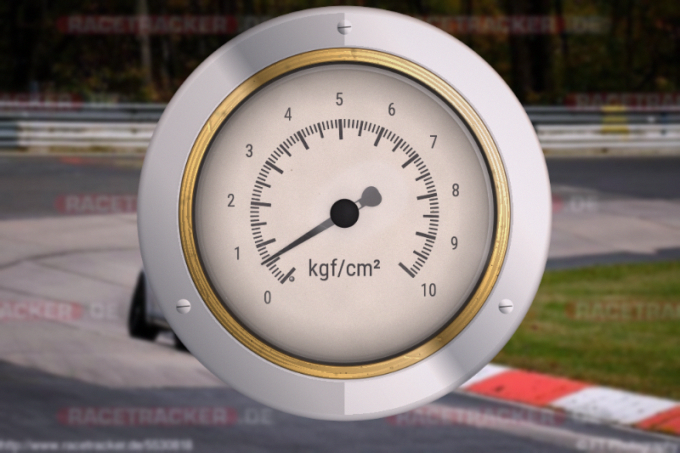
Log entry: 0.6 kg/cm²
